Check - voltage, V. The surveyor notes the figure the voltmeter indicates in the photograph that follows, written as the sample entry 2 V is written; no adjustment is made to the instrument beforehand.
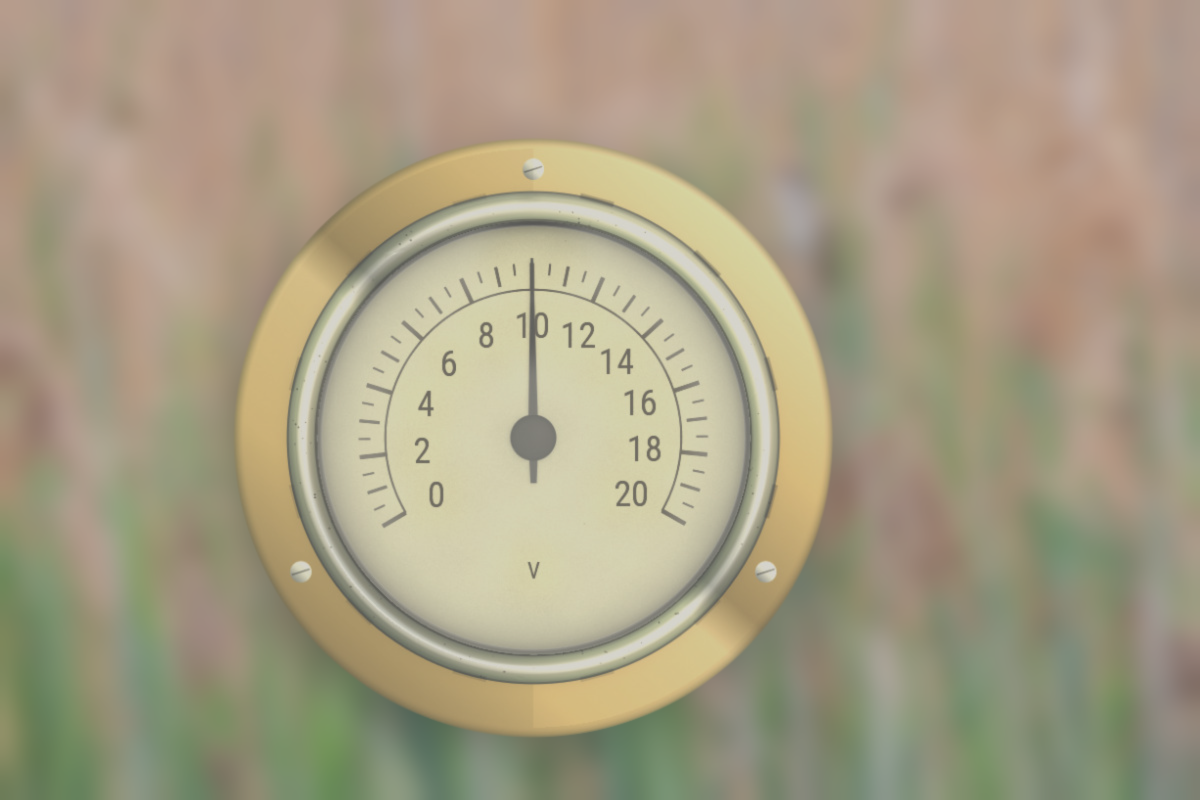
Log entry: 10 V
